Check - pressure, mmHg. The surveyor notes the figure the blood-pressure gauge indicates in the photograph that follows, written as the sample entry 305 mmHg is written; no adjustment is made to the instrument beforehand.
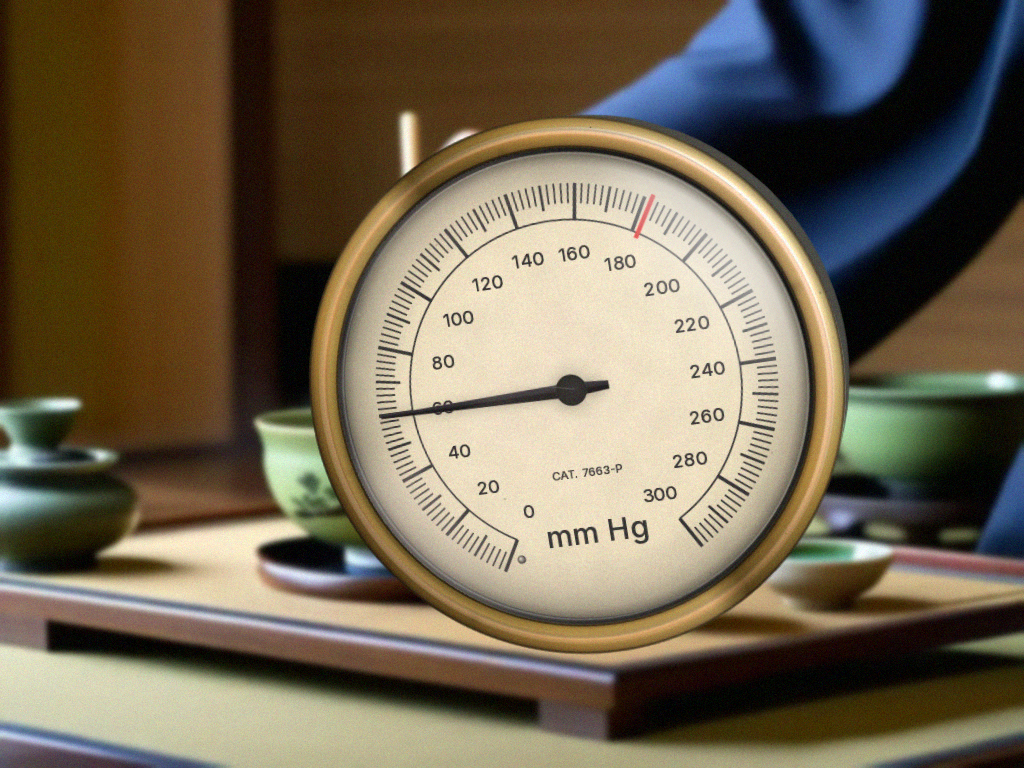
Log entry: 60 mmHg
